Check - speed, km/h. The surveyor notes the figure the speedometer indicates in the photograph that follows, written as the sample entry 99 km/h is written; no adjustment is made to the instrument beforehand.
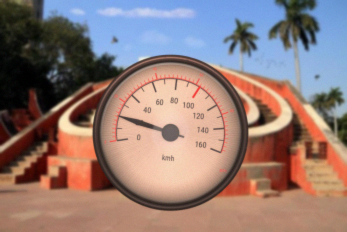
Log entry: 20 km/h
